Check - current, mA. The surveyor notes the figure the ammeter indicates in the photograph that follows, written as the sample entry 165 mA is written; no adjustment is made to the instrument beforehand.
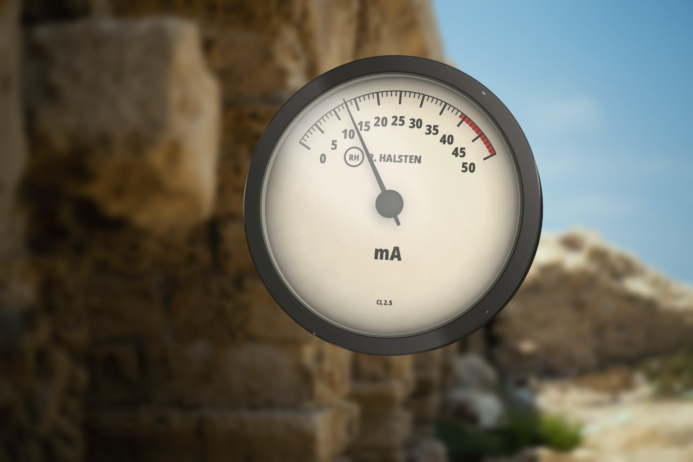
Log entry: 13 mA
